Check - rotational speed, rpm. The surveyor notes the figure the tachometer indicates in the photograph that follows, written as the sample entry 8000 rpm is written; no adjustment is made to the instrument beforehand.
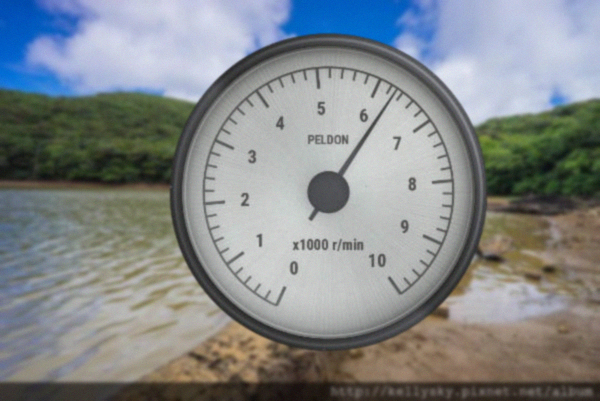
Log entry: 6300 rpm
